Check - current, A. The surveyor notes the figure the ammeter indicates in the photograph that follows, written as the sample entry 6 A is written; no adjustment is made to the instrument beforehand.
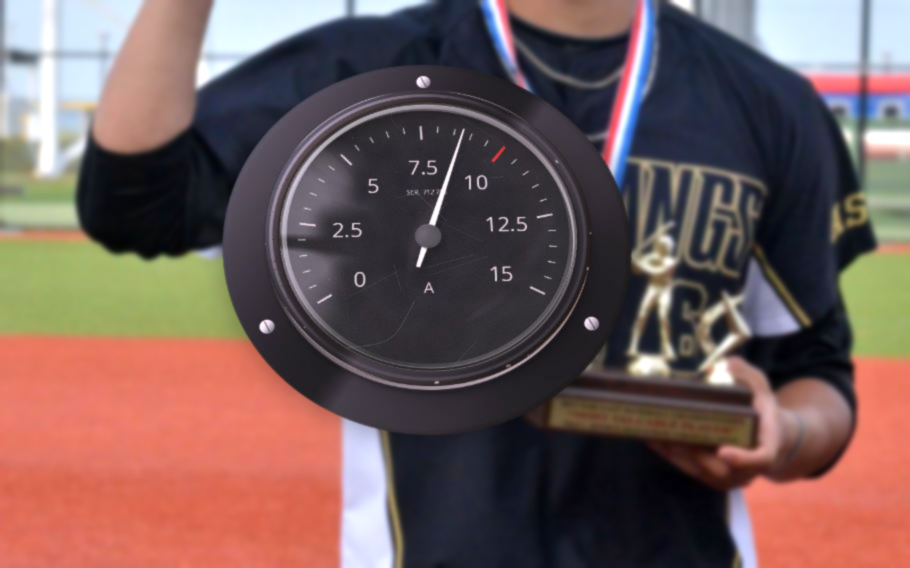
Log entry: 8.75 A
